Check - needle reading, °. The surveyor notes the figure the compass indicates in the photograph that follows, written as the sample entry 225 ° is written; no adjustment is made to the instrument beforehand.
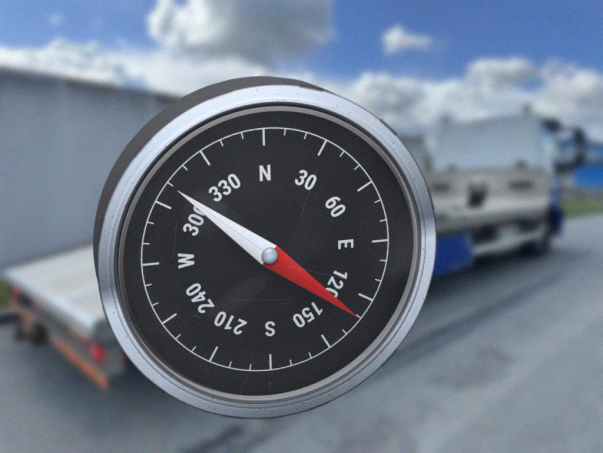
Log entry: 130 °
